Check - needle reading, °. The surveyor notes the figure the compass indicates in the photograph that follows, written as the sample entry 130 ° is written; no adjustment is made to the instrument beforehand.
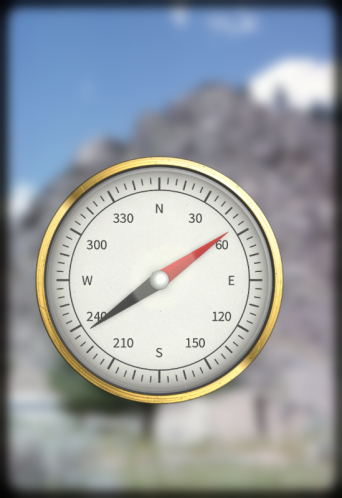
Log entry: 55 °
